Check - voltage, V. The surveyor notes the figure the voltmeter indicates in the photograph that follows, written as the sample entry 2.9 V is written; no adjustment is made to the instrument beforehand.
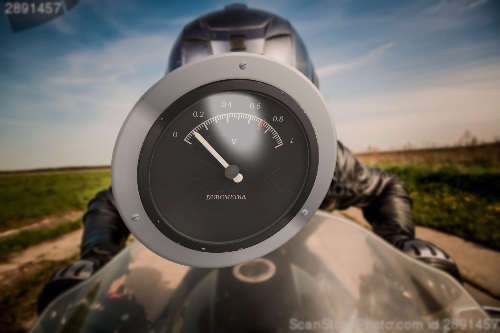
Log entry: 0.1 V
